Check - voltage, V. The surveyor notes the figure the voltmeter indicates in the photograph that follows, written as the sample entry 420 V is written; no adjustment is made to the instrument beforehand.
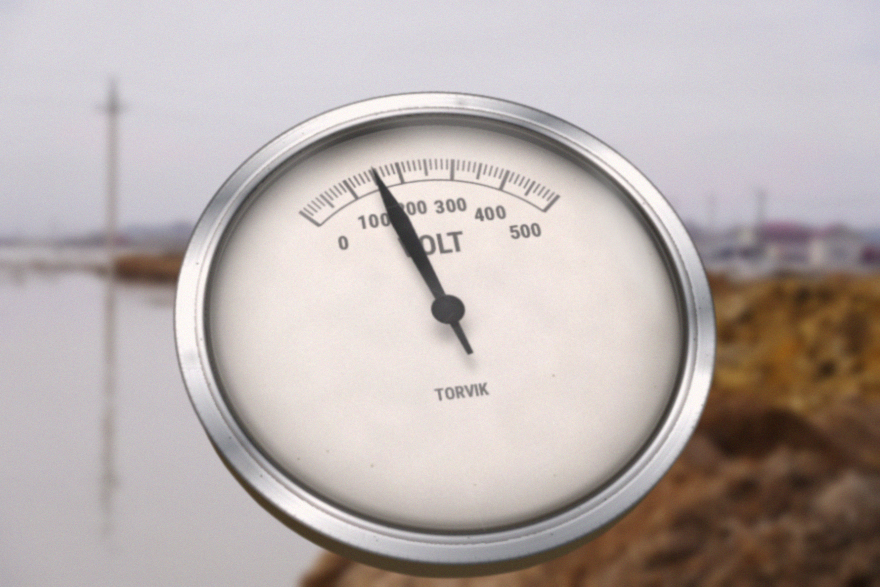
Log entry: 150 V
